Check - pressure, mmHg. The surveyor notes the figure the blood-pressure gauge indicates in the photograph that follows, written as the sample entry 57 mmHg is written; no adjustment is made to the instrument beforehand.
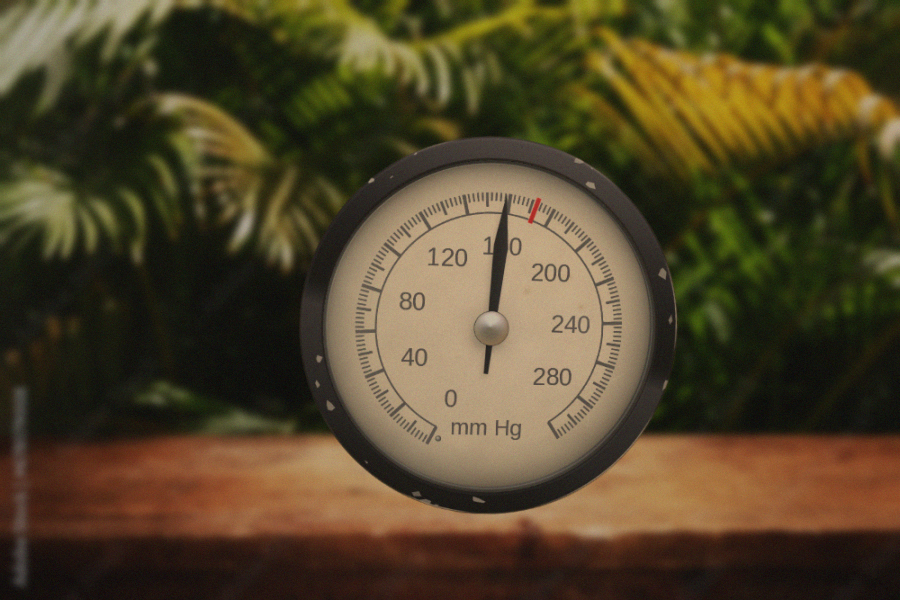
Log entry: 158 mmHg
